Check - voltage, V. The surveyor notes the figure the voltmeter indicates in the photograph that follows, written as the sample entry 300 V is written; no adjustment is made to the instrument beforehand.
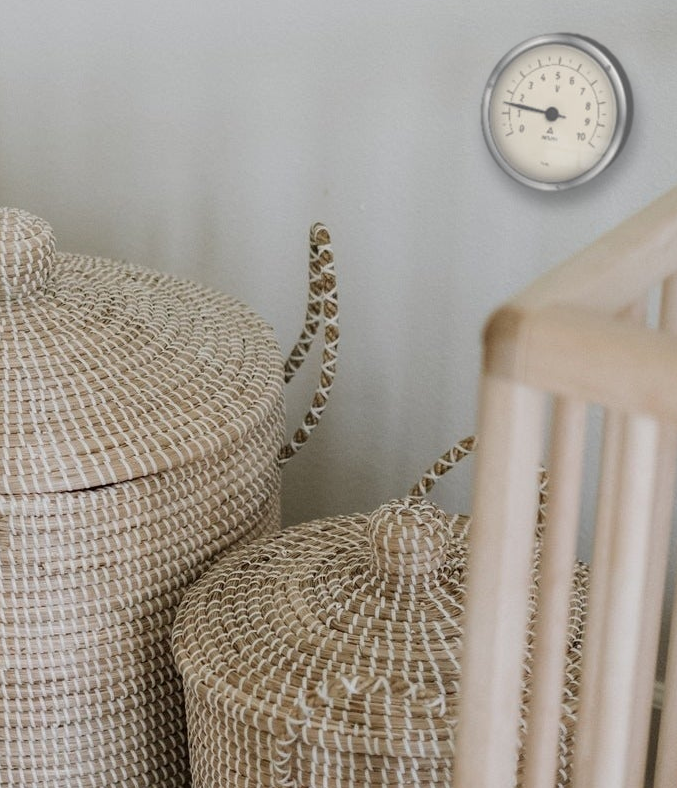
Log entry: 1.5 V
